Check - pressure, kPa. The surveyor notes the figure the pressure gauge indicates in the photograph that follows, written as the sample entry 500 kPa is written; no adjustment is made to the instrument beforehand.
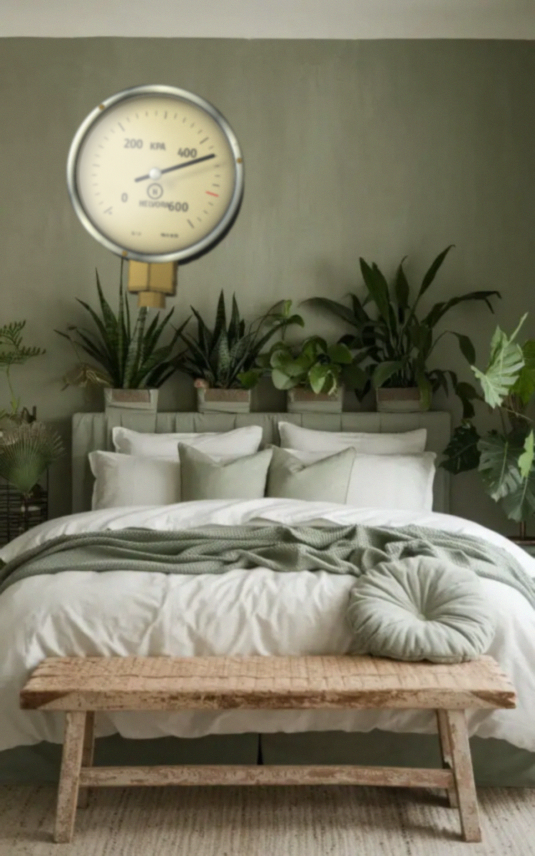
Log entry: 440 kPa
